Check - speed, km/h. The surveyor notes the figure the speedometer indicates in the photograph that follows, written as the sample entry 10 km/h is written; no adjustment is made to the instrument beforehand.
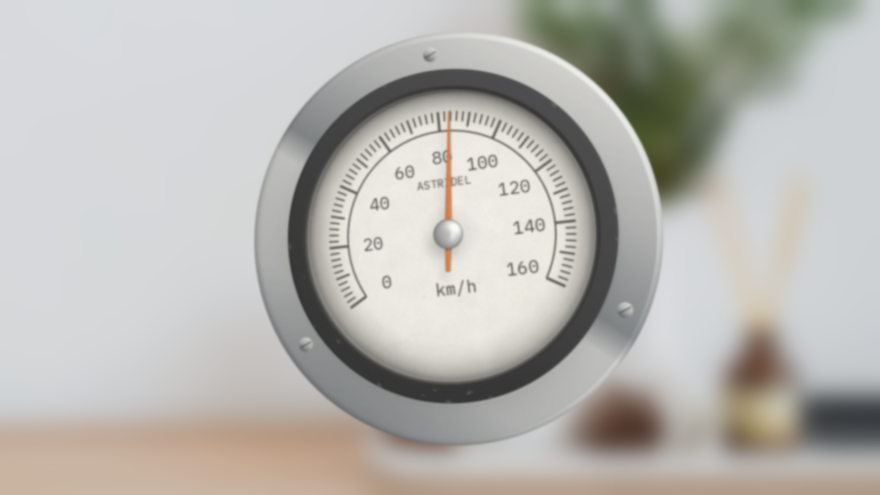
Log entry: 84 km/h
